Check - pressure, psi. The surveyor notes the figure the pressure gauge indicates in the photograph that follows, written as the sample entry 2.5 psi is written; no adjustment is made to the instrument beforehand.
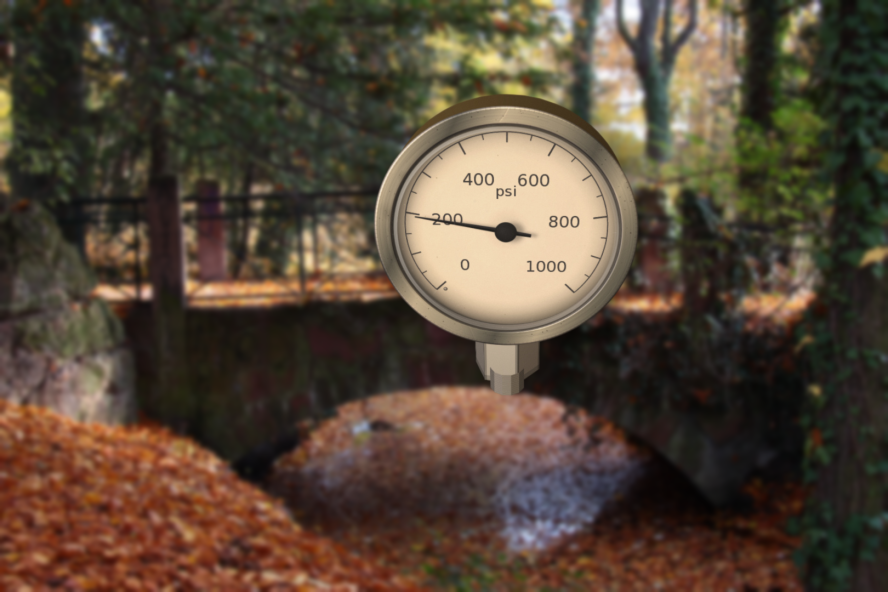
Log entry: 200 psi
